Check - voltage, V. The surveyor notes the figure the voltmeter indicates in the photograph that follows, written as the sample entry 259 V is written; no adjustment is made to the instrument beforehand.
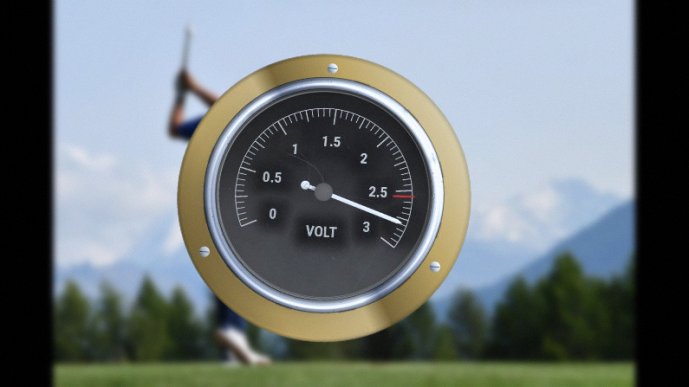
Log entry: 2.8 V
